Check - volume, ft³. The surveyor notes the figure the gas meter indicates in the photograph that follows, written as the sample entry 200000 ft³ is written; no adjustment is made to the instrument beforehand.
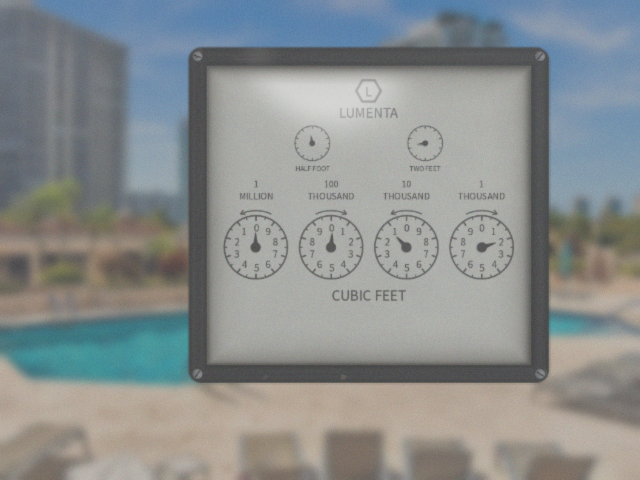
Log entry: 1200 ft³
